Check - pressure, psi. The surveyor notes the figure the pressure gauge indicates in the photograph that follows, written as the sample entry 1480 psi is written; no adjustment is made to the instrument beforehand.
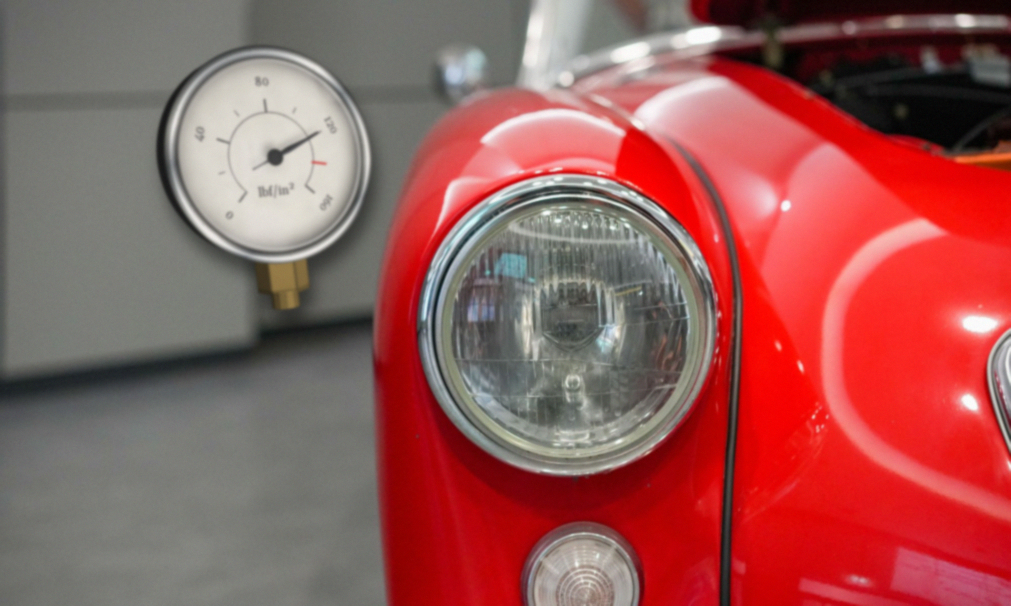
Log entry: 120 psi
